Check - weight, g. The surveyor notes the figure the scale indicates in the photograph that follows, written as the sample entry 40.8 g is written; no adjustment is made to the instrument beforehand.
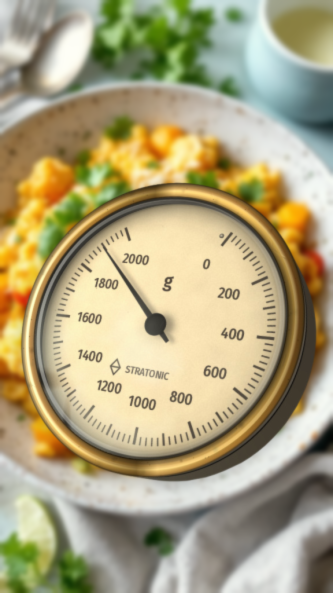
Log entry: 1900 g
